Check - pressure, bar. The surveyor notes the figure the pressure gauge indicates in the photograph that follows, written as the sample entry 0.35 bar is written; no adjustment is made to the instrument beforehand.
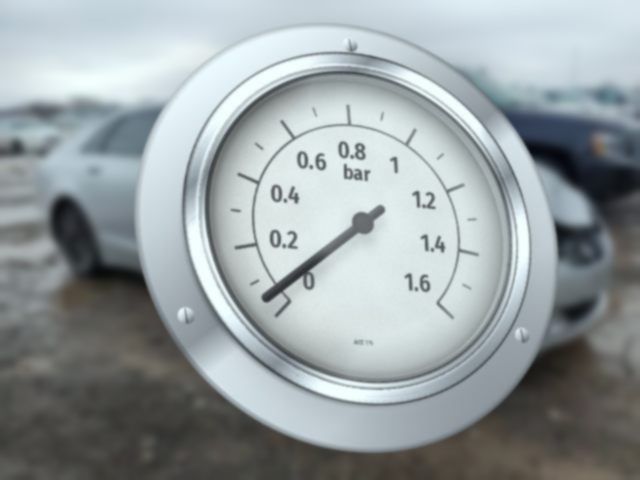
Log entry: 0.05 bar
